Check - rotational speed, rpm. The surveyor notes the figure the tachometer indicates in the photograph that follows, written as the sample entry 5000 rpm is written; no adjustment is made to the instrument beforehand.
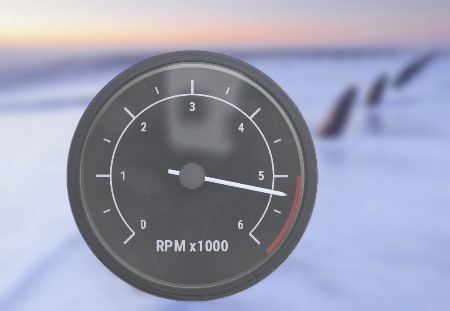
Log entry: 5250 rpm
